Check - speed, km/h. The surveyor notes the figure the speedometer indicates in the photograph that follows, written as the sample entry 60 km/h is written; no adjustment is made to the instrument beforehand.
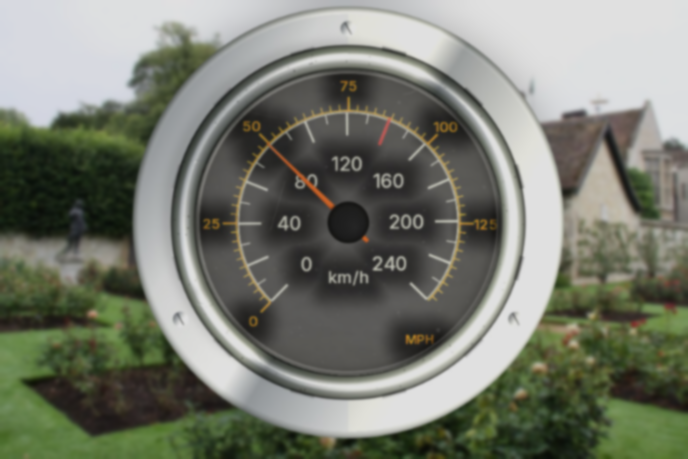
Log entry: 80 km/h
